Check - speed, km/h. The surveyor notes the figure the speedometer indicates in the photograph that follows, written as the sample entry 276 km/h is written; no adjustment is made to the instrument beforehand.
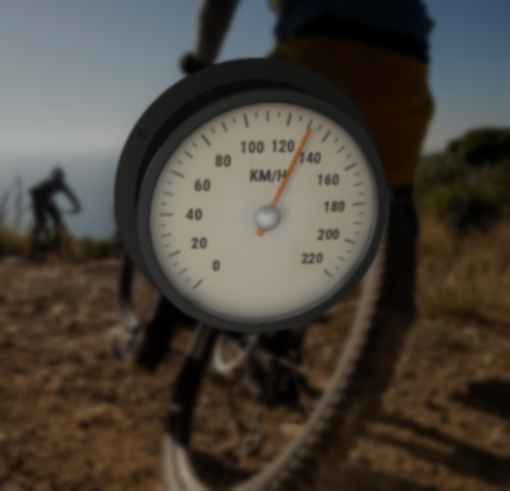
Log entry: 130 km/h
